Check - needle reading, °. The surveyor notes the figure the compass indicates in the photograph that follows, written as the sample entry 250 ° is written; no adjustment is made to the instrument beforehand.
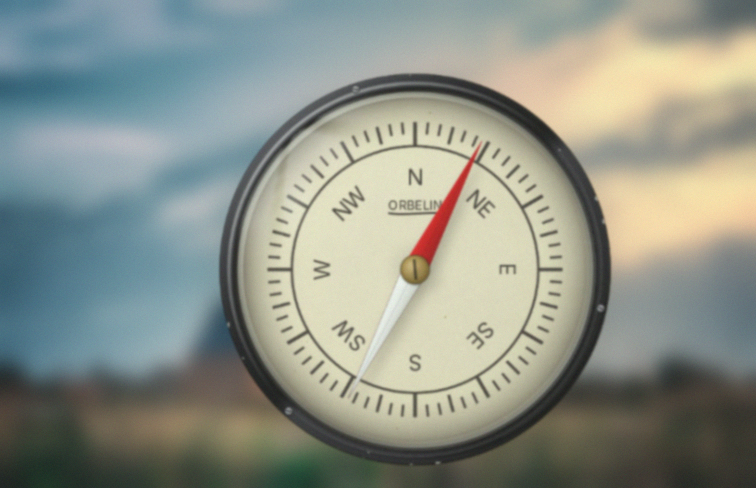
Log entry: 27.5 °
